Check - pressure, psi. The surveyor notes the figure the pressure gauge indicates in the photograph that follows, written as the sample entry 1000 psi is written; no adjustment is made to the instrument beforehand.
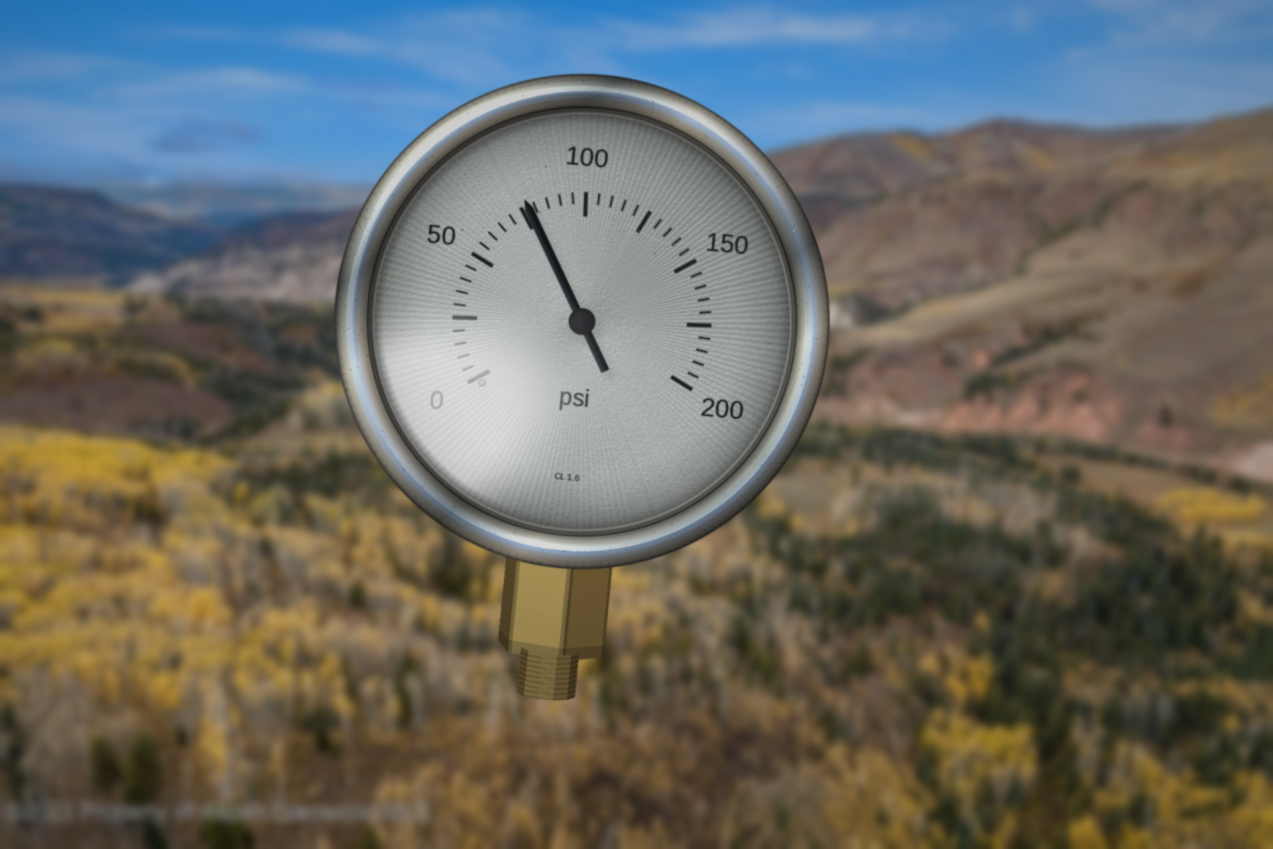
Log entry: 77.5 psi
